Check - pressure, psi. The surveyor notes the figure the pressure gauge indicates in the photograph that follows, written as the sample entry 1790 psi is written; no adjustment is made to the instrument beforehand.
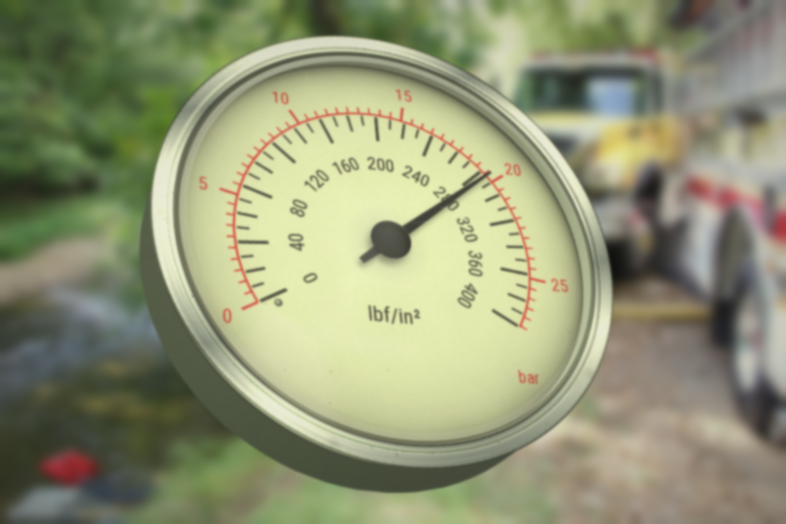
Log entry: 285 psi
